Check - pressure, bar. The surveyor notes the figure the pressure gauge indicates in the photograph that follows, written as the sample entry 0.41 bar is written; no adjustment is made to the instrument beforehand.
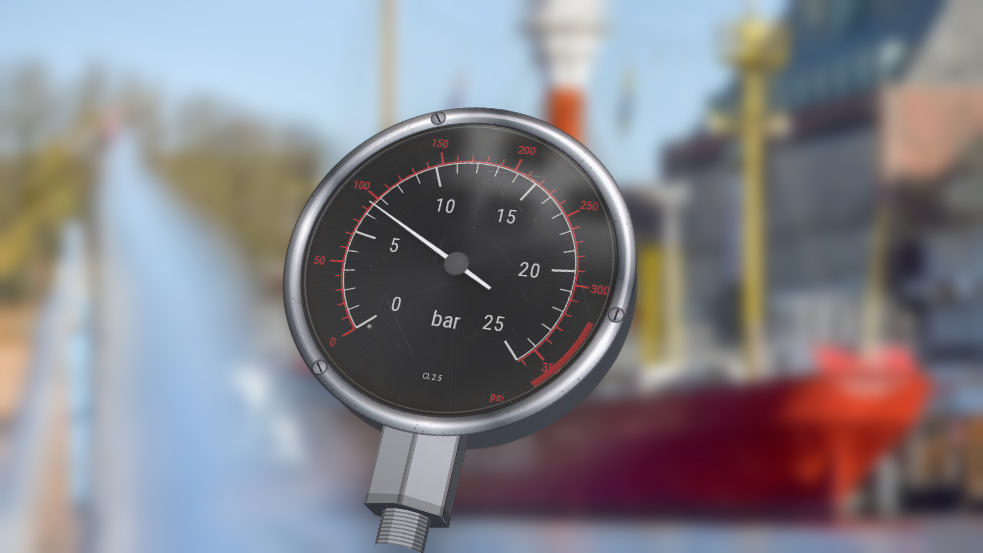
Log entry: 6.5 bar
